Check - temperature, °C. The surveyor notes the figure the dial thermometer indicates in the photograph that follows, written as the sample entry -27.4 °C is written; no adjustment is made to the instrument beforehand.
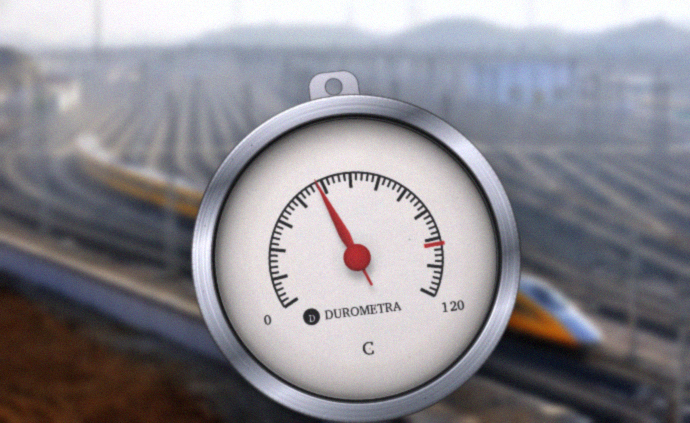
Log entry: 48 °C
